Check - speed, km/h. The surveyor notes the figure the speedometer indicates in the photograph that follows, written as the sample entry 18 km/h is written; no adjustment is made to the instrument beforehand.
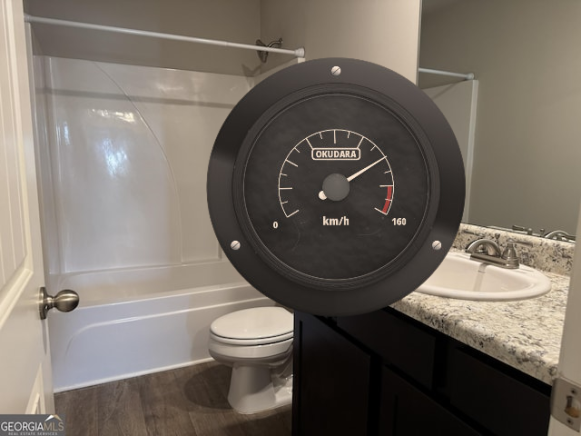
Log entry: 120 km/h
